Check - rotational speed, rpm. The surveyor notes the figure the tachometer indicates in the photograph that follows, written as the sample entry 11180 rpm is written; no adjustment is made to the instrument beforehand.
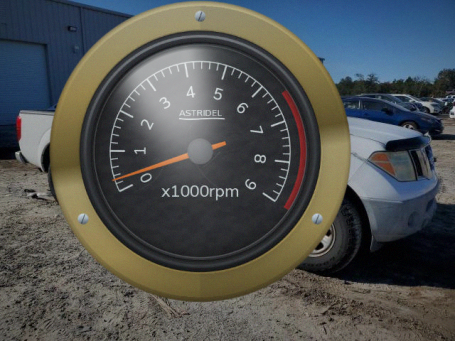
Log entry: 300 rpm
